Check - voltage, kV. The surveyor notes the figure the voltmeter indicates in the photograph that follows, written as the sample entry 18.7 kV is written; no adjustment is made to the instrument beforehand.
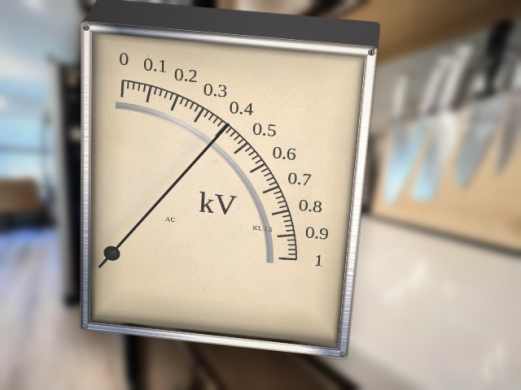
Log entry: 0.4 kV
